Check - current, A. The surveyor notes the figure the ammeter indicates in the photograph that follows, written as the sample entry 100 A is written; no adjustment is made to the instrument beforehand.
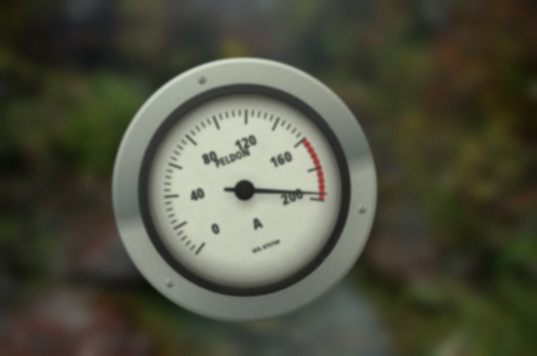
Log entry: 196 A
